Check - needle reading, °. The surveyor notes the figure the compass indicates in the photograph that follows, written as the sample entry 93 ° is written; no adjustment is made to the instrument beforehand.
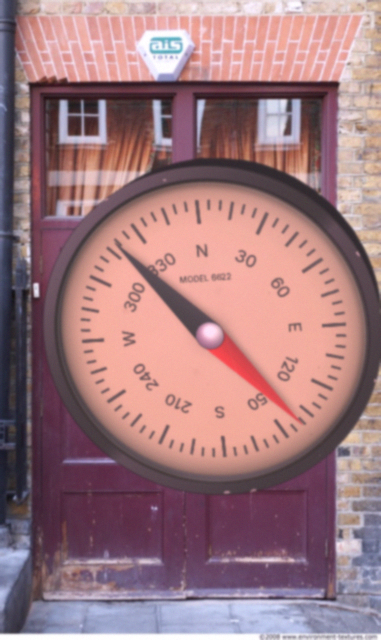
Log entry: 140 °
